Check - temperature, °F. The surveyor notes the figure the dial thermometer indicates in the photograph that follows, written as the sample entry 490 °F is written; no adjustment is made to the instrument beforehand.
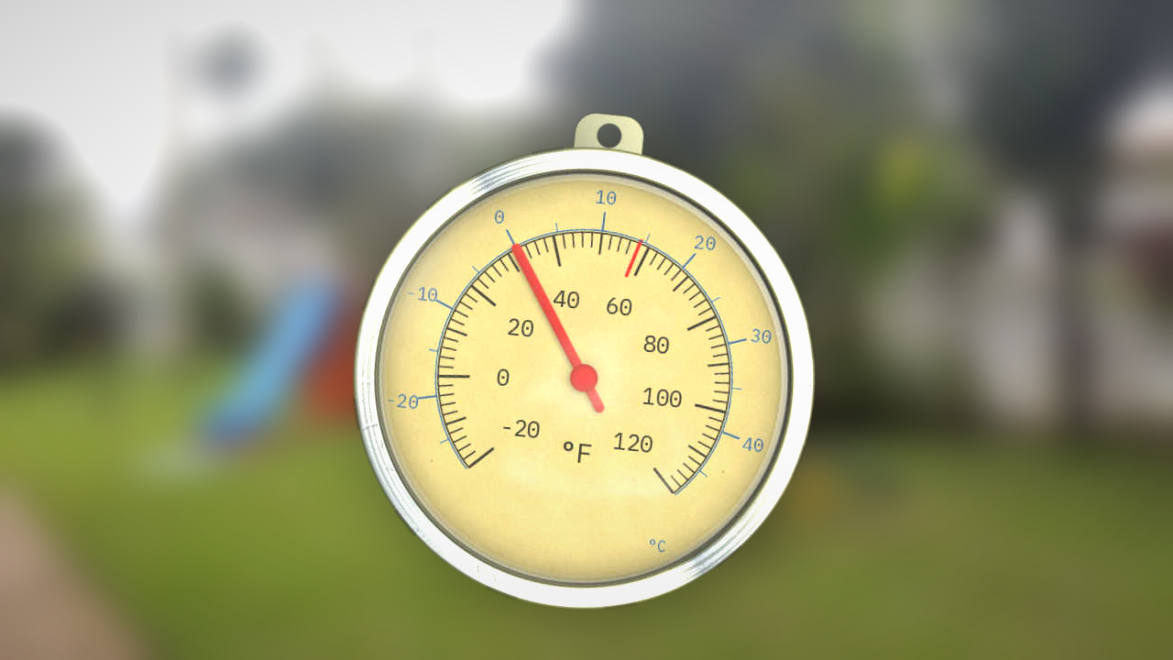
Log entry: 32 °F
